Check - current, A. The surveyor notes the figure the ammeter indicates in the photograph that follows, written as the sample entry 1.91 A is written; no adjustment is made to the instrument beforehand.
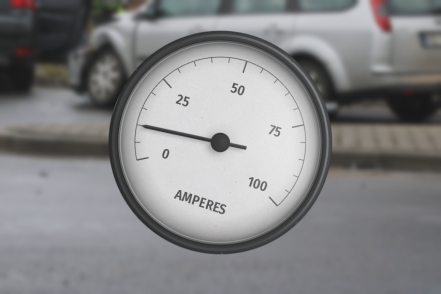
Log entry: 10 A
